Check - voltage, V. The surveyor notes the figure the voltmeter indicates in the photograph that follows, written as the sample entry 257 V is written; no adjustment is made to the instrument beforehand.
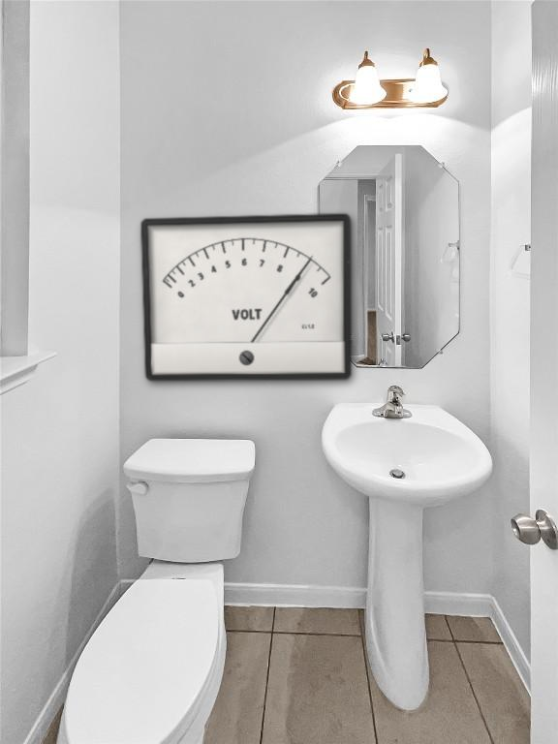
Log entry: 9 V
